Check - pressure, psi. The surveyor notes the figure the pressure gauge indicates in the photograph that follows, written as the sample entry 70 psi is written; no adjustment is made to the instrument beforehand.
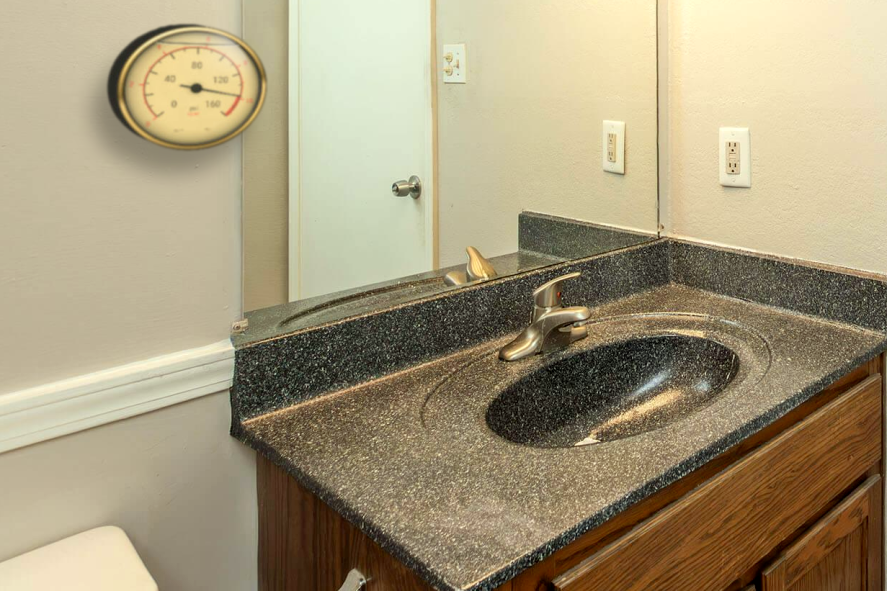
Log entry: 140 psi
